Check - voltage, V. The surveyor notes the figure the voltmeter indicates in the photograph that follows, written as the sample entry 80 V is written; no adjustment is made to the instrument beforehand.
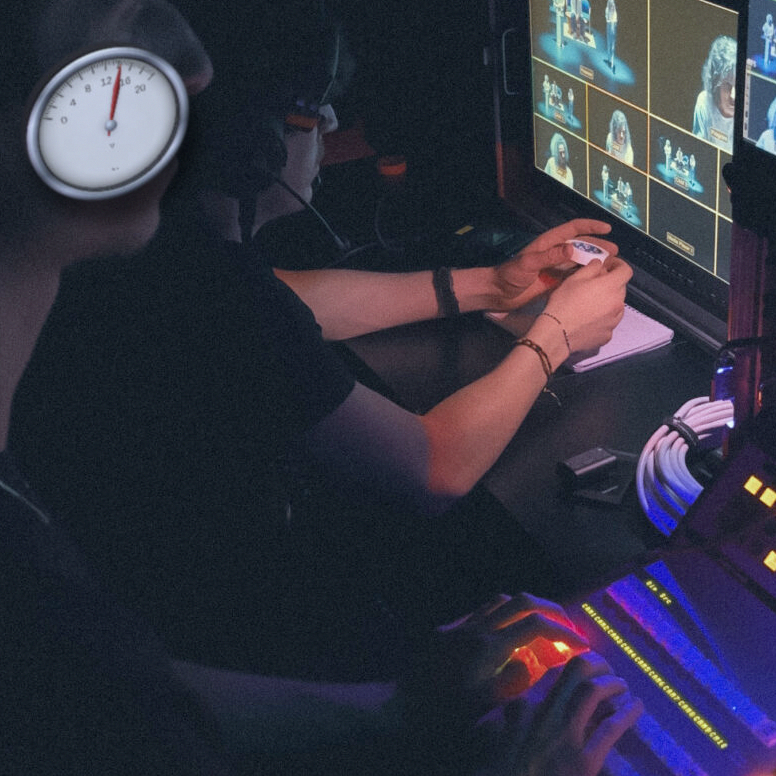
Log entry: 14 V
